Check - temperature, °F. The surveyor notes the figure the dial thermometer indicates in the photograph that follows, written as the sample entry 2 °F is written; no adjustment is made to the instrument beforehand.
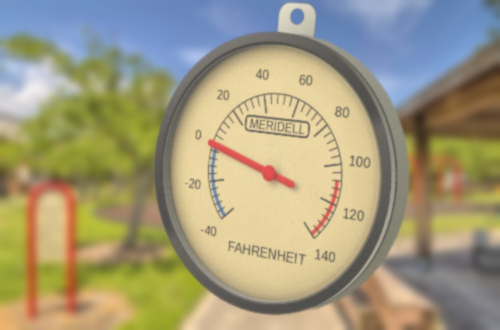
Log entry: 0 °F
